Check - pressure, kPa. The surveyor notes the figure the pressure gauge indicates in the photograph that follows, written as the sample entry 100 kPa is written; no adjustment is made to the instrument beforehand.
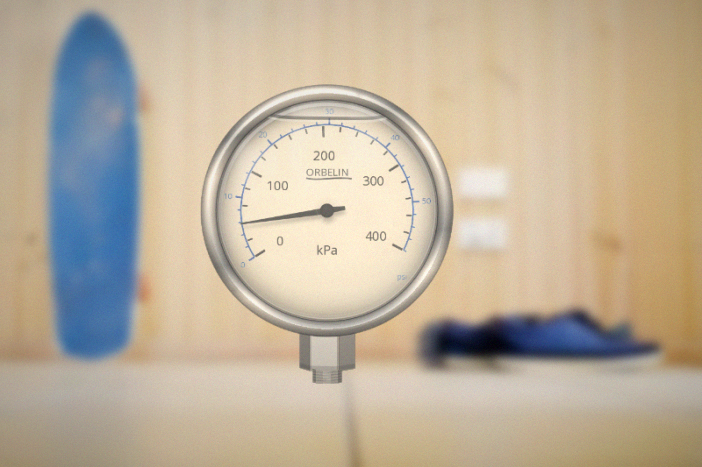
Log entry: 40 kPa
